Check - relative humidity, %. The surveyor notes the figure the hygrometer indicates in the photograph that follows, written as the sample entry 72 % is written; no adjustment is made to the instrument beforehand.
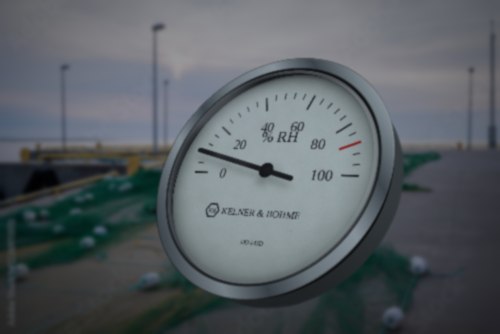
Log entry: 8 %
